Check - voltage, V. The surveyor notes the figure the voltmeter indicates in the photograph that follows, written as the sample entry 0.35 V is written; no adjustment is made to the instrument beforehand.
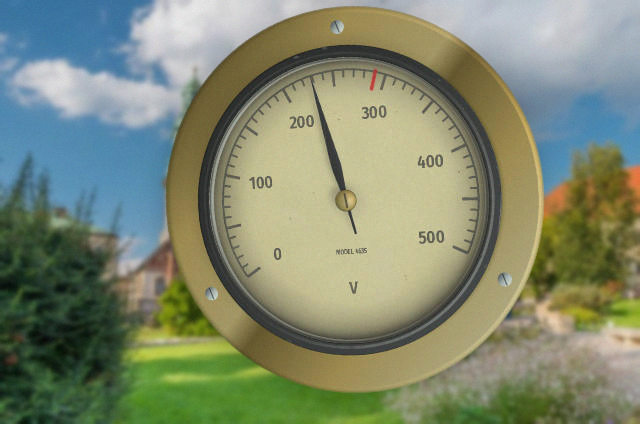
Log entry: 230 V
